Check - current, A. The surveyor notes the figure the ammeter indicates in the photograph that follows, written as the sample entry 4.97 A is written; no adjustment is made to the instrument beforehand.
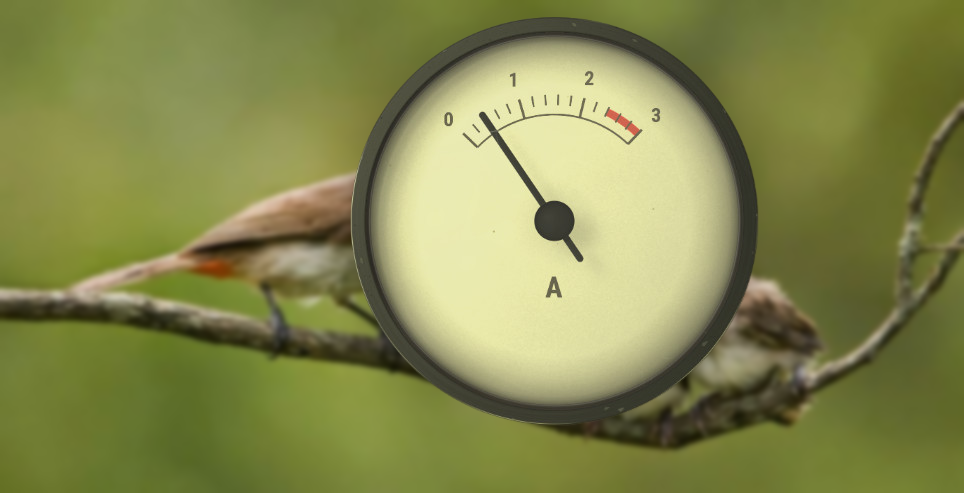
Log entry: 0.4 A
